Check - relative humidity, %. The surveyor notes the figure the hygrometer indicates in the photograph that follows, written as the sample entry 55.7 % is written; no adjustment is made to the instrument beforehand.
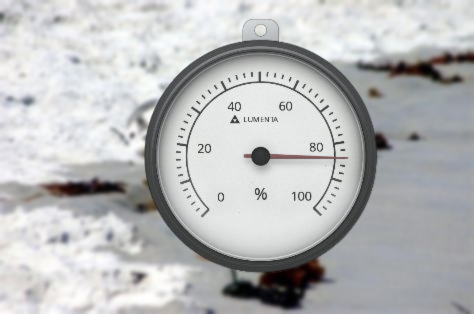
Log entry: 84 %
